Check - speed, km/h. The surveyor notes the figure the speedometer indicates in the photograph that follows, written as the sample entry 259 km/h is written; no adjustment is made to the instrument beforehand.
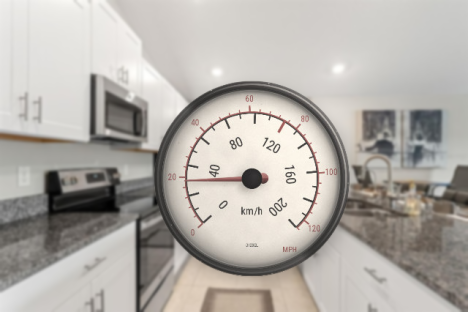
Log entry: 30 km/h
